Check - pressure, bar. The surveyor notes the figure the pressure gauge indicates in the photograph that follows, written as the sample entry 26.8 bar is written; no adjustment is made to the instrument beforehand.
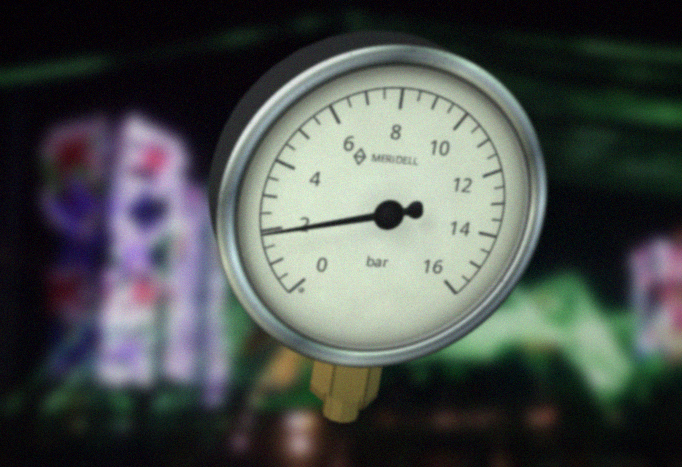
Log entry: 2 bar
